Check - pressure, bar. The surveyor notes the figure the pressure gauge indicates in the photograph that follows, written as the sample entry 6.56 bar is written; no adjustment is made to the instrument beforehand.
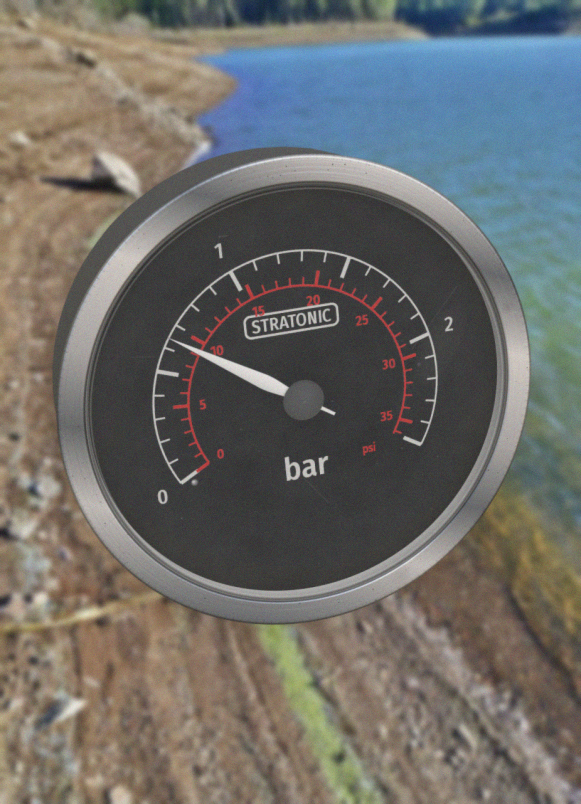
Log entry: 0.65 bar
